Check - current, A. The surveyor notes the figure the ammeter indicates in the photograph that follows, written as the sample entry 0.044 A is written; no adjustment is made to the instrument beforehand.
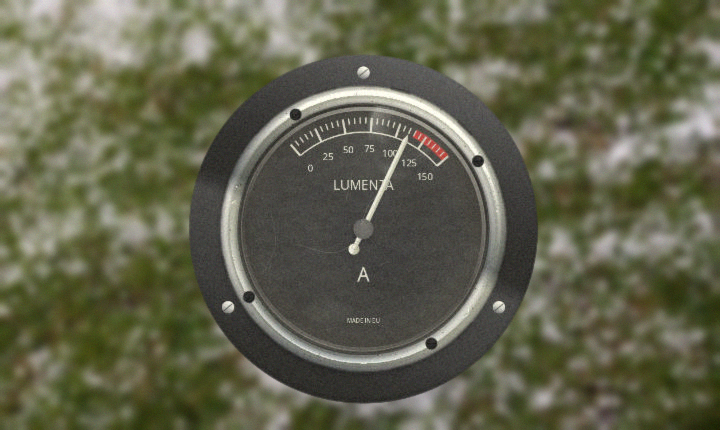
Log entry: 110 A
